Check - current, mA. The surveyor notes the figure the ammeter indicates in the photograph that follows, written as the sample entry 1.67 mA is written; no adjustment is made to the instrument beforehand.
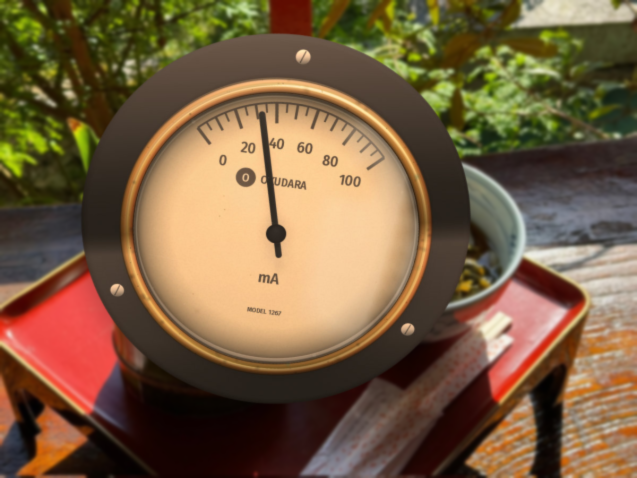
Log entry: 32.5 mA
